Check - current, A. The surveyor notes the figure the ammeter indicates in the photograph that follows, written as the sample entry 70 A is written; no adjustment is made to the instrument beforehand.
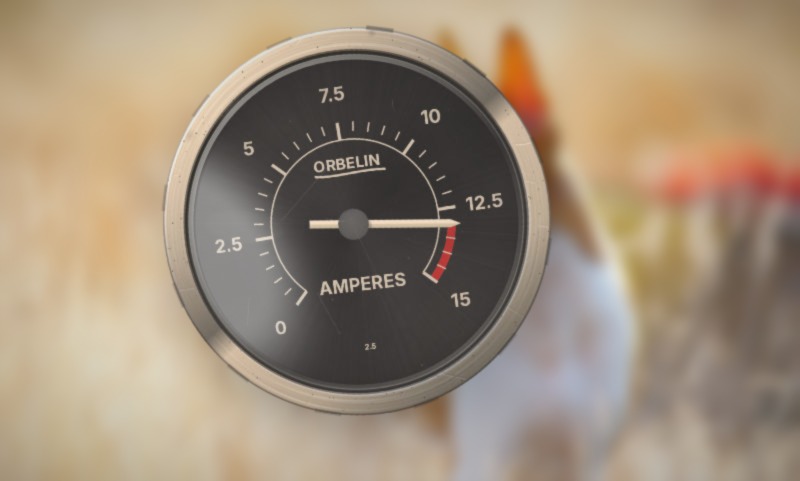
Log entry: 13 A
